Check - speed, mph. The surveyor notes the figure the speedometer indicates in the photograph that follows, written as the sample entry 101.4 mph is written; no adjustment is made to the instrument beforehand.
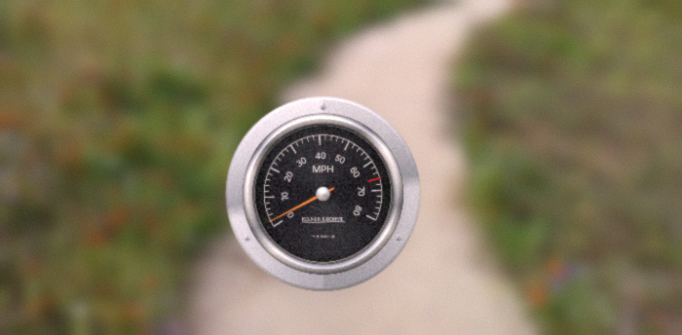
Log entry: 2 mph
